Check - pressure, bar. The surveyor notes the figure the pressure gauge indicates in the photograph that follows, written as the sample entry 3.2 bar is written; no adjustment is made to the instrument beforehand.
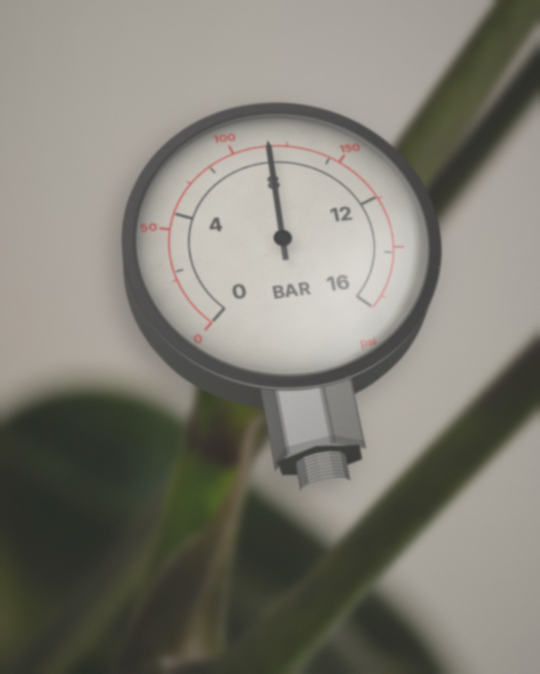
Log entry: 8 bar
